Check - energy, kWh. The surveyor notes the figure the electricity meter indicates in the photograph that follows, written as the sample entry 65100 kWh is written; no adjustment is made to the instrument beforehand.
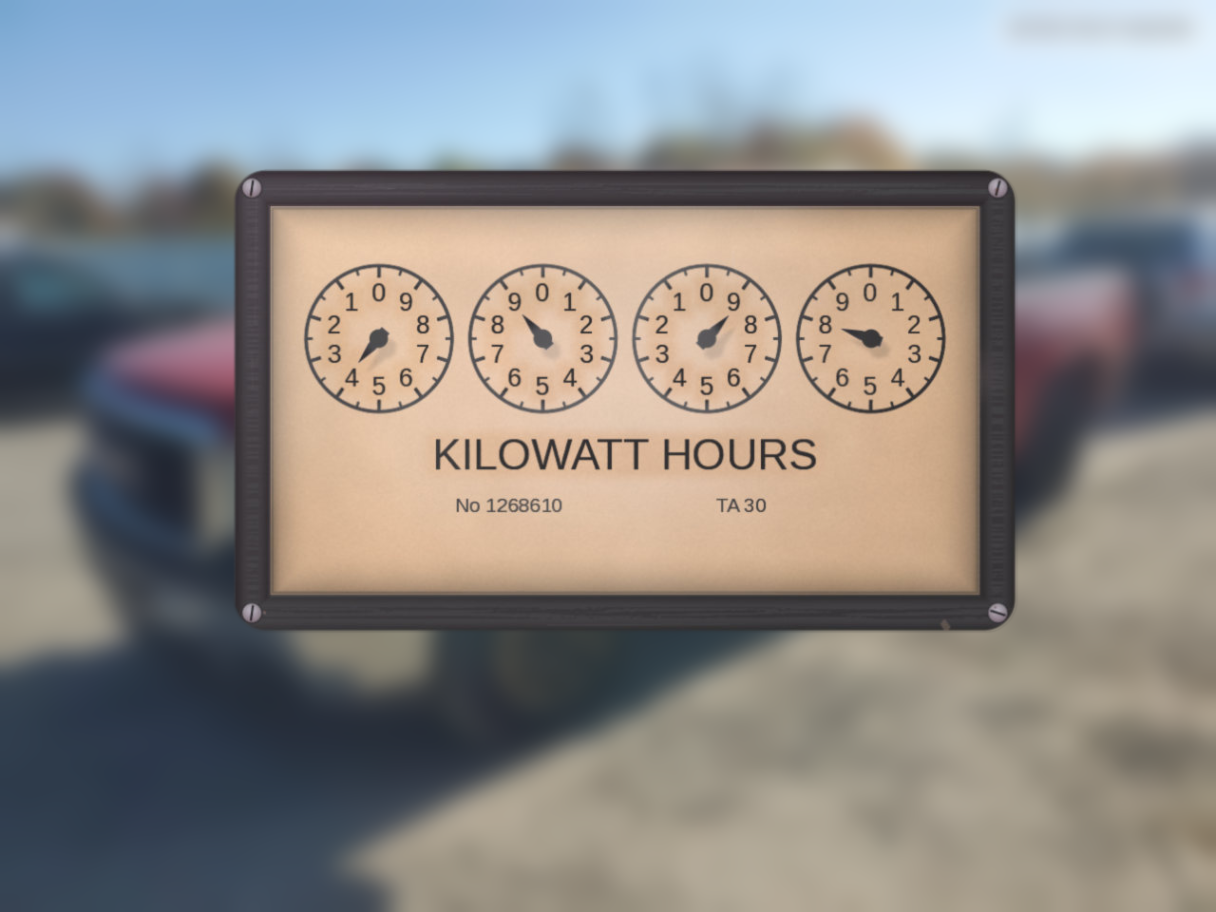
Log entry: 3888 kWh
